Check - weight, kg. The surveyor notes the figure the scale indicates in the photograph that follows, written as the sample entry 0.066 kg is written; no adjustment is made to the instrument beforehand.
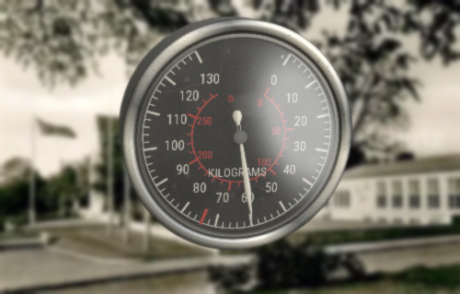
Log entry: 60 kg
